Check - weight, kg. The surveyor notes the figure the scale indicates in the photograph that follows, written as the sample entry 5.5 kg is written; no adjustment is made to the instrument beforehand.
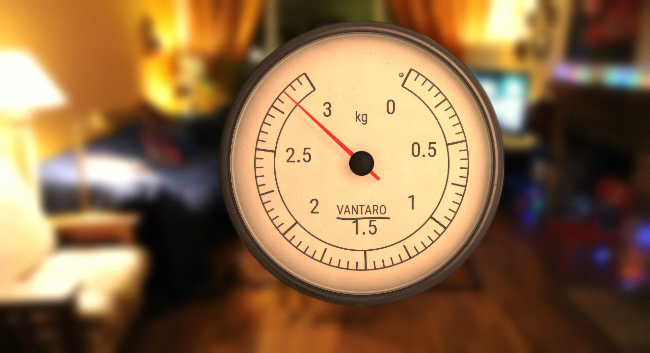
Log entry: 2.85 kg
